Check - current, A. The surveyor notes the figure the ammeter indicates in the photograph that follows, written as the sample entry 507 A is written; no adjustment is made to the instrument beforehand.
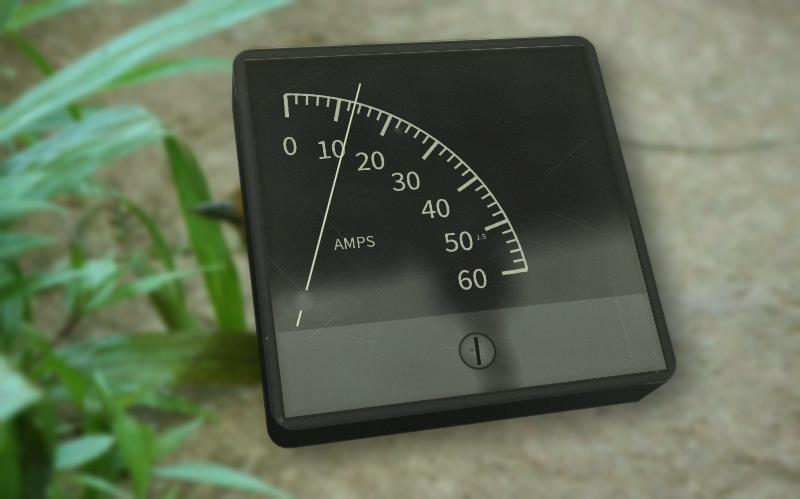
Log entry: 13 A
